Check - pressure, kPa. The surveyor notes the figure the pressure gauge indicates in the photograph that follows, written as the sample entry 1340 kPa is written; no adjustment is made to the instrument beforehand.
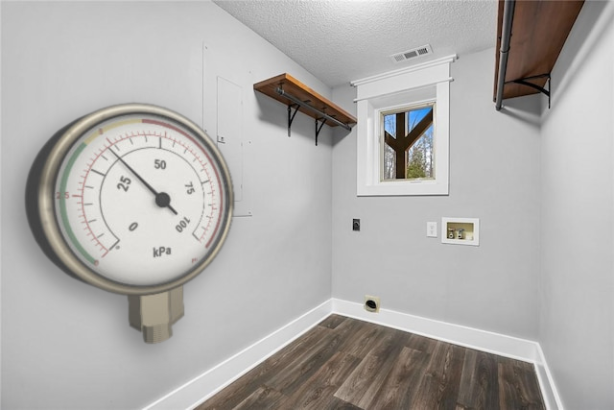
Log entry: 32.5 kPa
